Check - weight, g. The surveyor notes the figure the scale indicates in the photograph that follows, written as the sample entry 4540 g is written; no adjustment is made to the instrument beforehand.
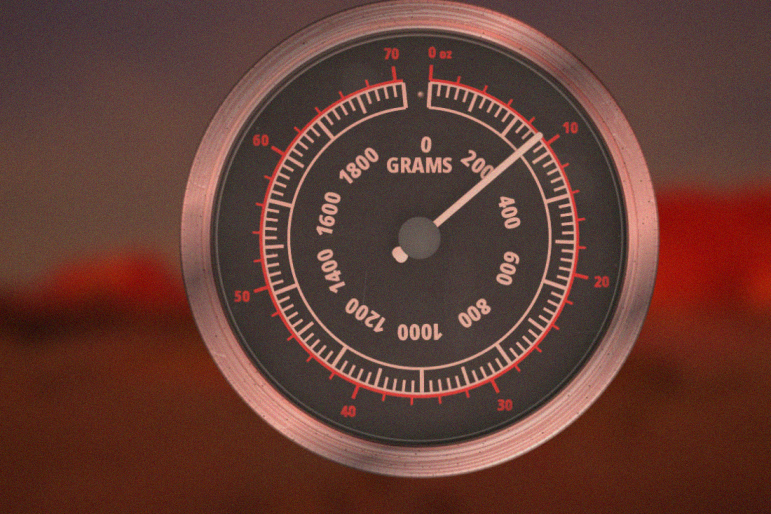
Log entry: 260 g
